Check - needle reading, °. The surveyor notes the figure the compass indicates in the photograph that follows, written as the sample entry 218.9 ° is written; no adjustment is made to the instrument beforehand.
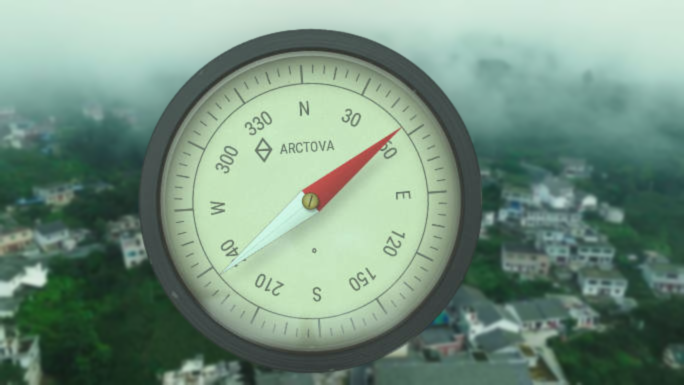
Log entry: 55 °
